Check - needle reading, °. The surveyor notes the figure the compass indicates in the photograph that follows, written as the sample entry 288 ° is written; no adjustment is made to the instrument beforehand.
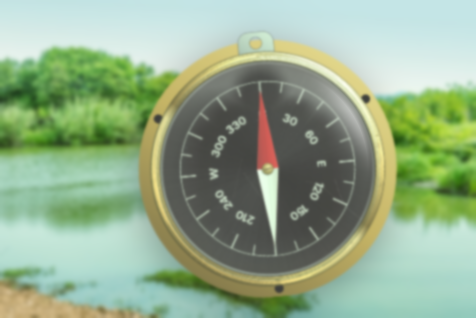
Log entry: 0 °
